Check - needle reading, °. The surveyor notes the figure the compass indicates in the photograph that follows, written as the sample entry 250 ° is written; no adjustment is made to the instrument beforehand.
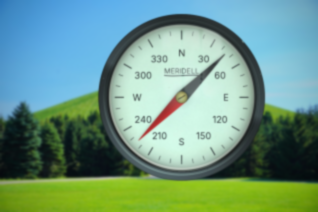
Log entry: 225 °
